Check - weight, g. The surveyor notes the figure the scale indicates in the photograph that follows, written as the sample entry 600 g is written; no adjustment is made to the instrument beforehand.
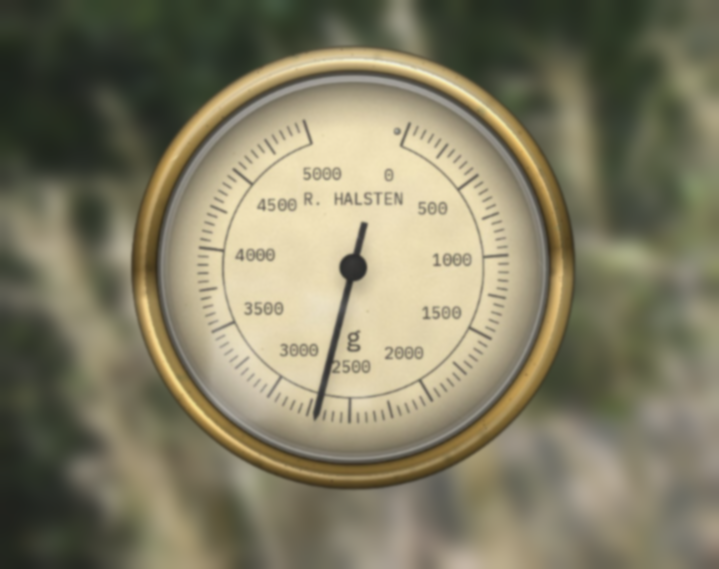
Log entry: 2700 g
